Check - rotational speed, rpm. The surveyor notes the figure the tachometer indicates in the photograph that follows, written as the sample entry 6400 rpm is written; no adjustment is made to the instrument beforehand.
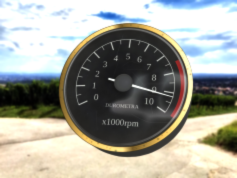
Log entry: 9250 rpm
